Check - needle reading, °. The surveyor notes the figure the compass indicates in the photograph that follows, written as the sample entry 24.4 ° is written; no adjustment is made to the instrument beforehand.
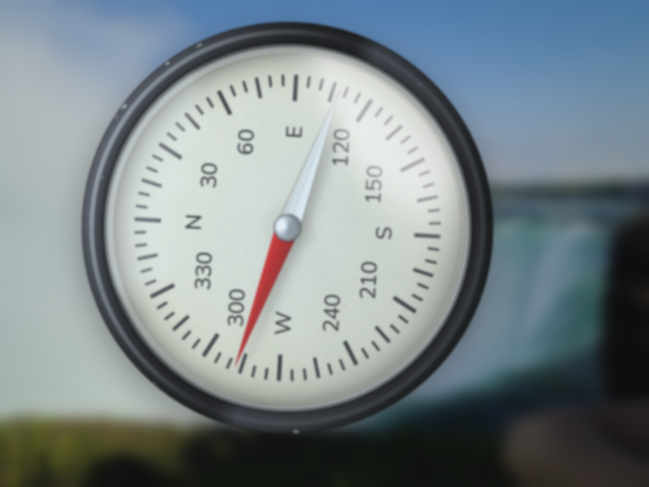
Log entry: 287.5 °
